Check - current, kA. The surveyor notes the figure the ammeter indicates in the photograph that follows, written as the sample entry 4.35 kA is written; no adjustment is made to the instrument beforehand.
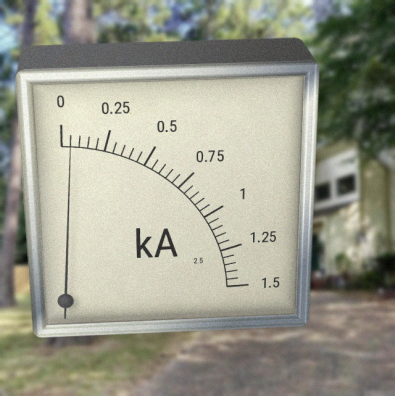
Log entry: 0.05 kA
